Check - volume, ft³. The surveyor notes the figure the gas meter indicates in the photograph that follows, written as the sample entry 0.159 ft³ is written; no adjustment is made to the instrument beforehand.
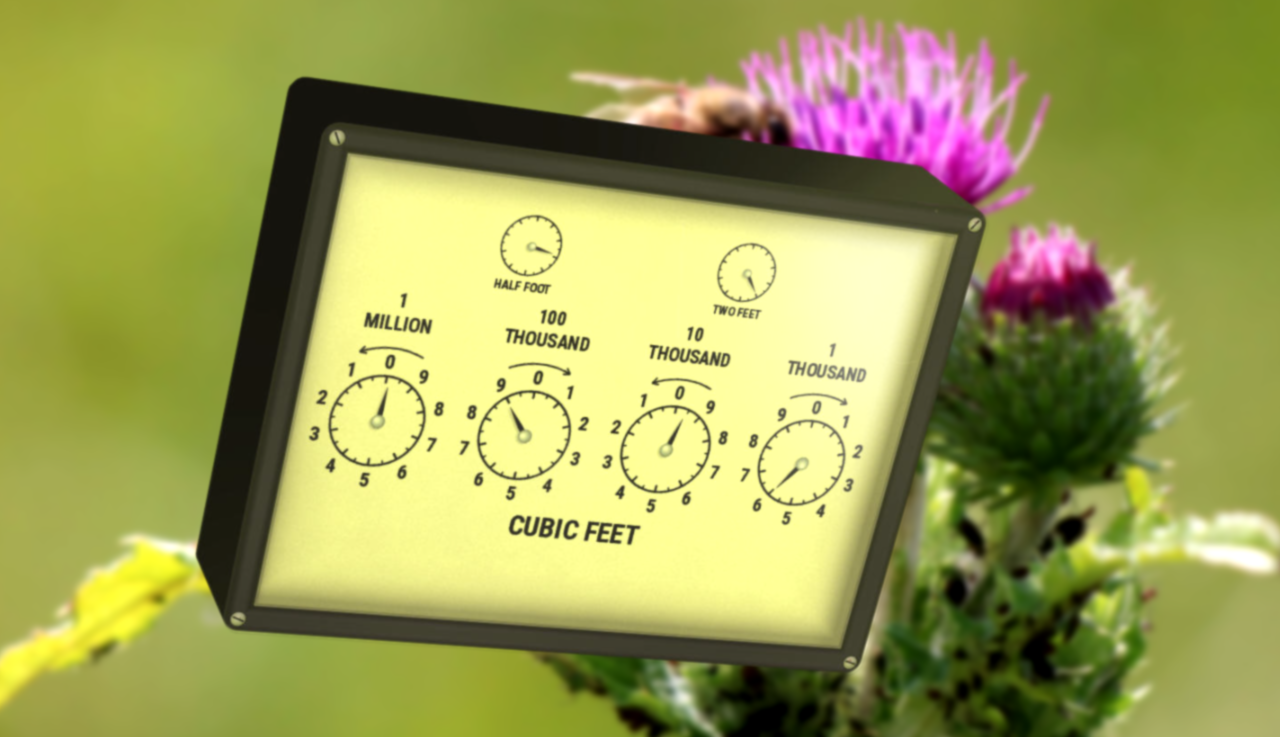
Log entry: 989600 ft³
